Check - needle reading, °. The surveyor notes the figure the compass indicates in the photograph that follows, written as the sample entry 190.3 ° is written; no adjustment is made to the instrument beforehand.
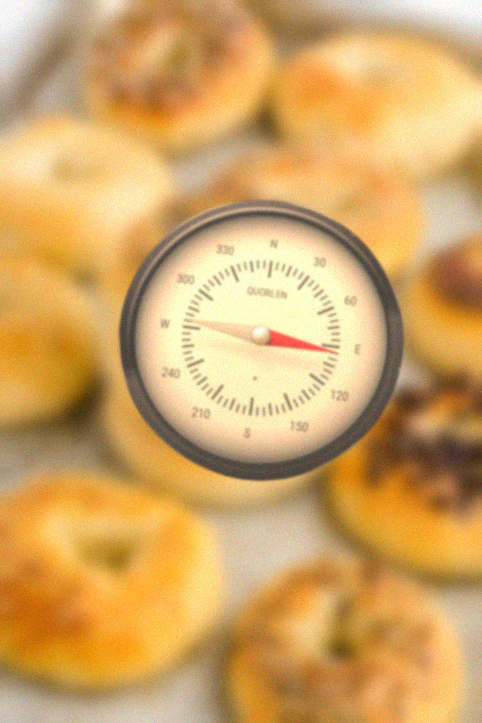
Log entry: 95 °
